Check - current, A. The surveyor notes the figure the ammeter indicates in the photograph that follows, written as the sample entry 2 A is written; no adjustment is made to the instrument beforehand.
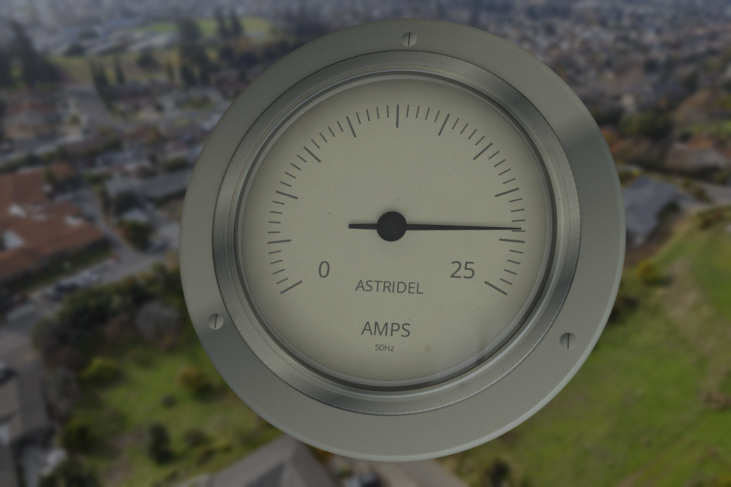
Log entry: 22 A
